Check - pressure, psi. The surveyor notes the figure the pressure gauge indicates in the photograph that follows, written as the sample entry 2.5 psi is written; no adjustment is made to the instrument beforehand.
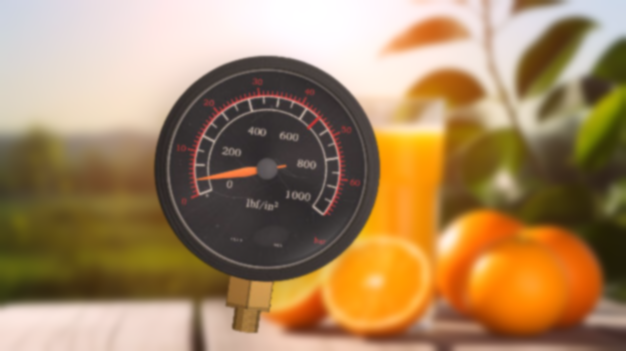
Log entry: 50 psi
